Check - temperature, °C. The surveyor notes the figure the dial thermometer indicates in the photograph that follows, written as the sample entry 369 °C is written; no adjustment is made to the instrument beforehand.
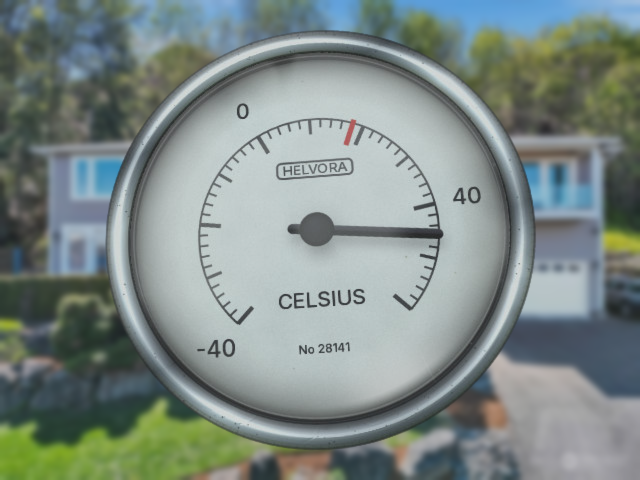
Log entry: 46 °C
